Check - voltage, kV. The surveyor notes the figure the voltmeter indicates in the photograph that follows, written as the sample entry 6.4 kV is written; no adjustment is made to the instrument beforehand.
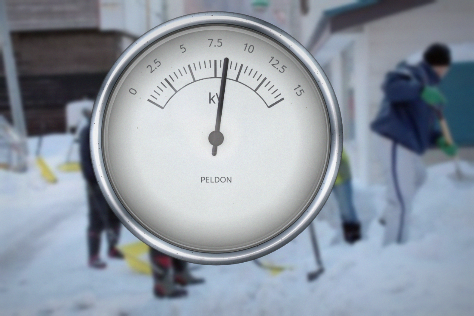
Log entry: 8.5 kV
